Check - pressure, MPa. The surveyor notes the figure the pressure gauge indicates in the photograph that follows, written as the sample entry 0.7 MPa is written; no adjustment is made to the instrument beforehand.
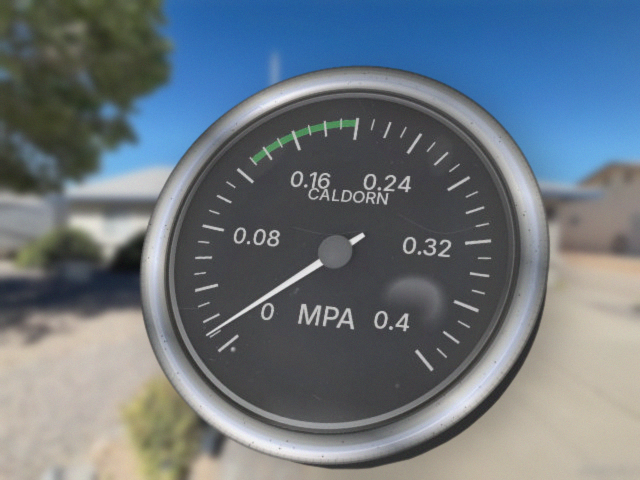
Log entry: 0.01 MPa
